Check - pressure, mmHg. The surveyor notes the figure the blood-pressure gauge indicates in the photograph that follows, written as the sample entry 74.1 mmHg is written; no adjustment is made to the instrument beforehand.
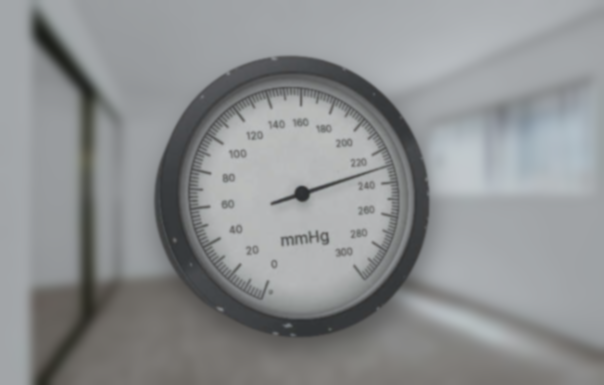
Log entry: 230 mmHg
